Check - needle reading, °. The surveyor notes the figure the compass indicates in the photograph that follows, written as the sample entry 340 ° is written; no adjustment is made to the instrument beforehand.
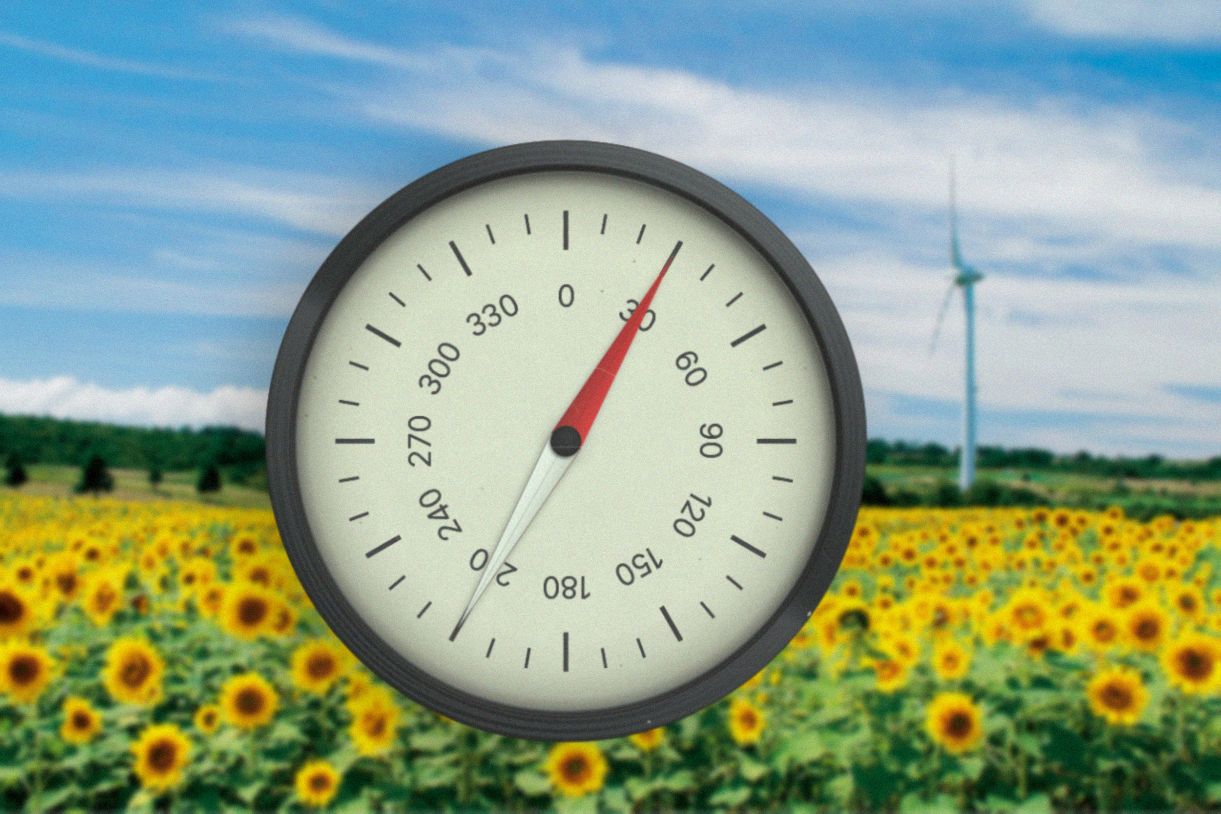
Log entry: 30 °
